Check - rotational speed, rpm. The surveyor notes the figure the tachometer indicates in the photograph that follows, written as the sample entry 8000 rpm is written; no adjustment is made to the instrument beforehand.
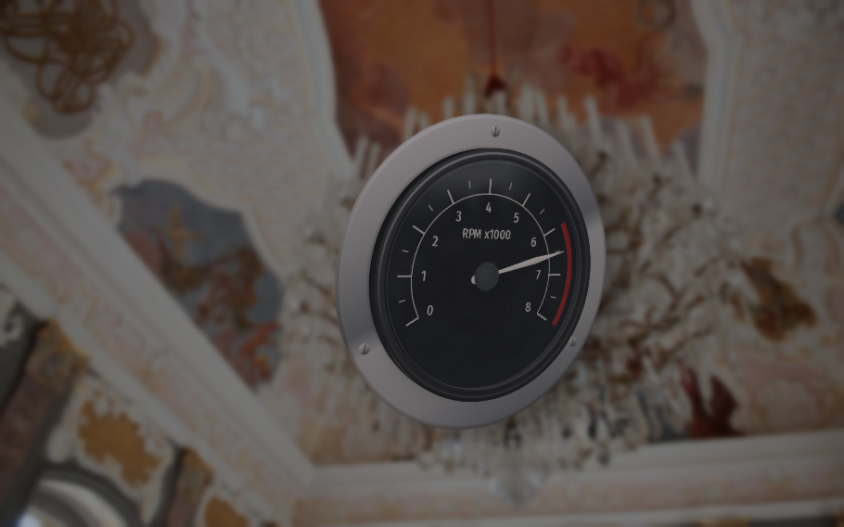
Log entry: 6500 rpm
